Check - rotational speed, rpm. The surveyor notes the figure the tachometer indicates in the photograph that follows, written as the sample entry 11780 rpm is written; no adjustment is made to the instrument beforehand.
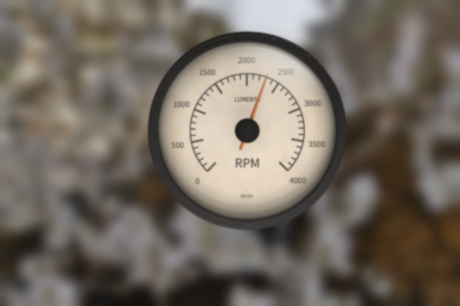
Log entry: 2300 rpm
